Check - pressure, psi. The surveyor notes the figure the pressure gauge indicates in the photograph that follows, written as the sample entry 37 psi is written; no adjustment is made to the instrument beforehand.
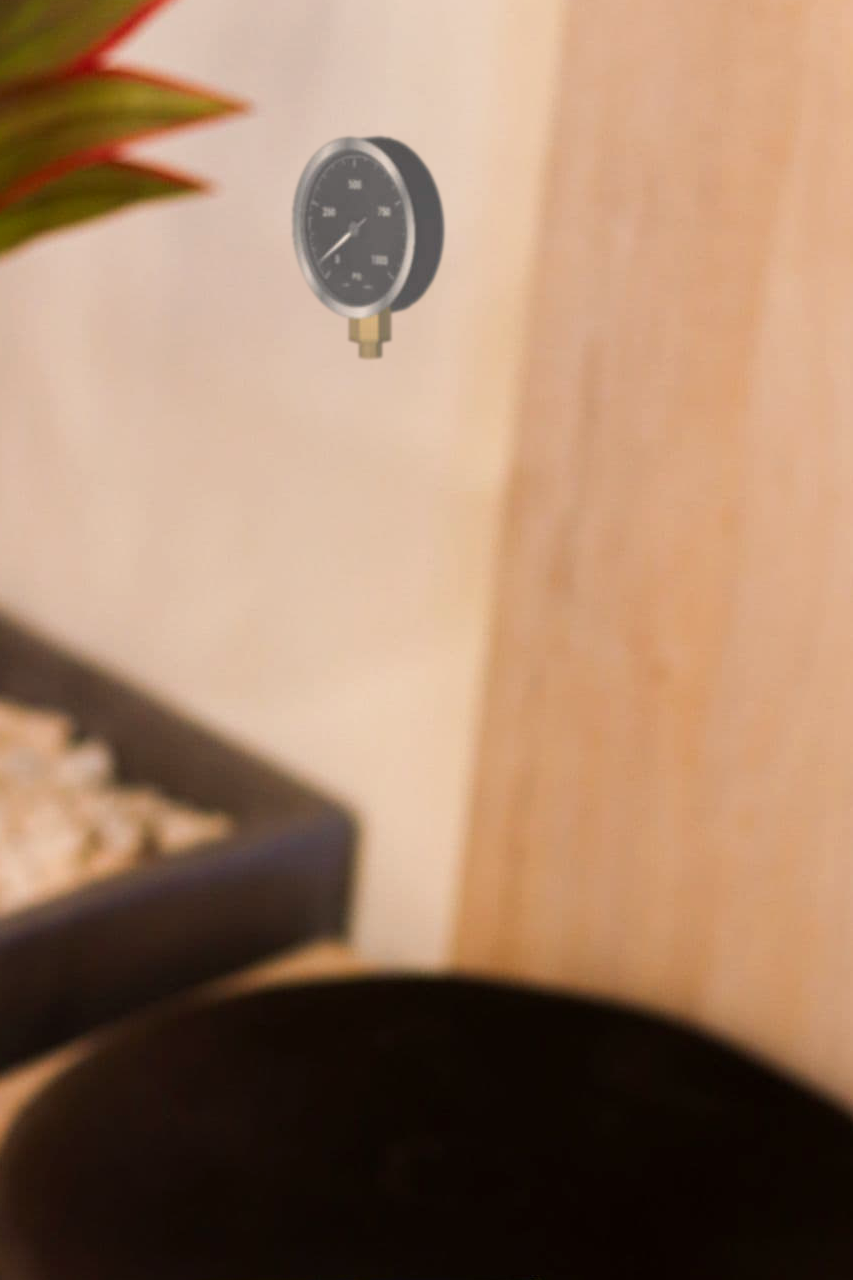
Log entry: 50 psi
